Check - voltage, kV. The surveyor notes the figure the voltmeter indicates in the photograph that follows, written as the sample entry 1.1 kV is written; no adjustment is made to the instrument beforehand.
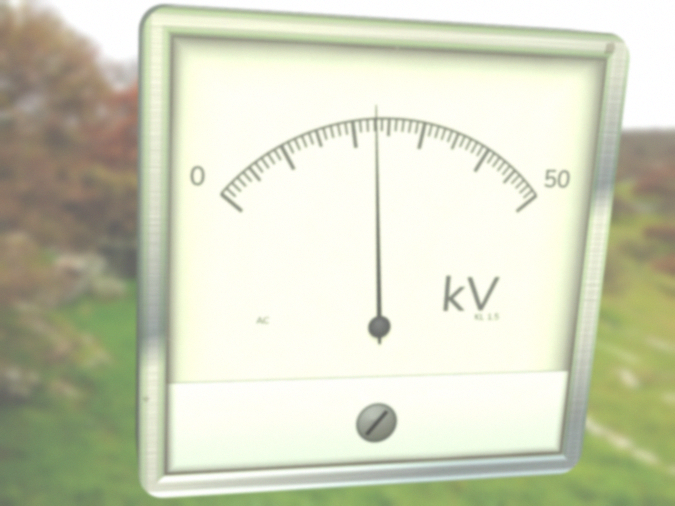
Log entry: 23 kV
